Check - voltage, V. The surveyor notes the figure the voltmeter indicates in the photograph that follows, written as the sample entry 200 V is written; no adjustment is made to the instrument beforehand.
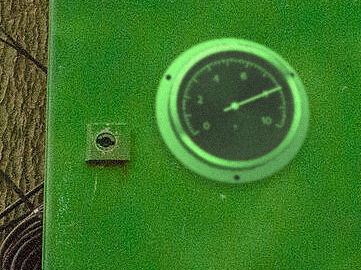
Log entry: 8 V
